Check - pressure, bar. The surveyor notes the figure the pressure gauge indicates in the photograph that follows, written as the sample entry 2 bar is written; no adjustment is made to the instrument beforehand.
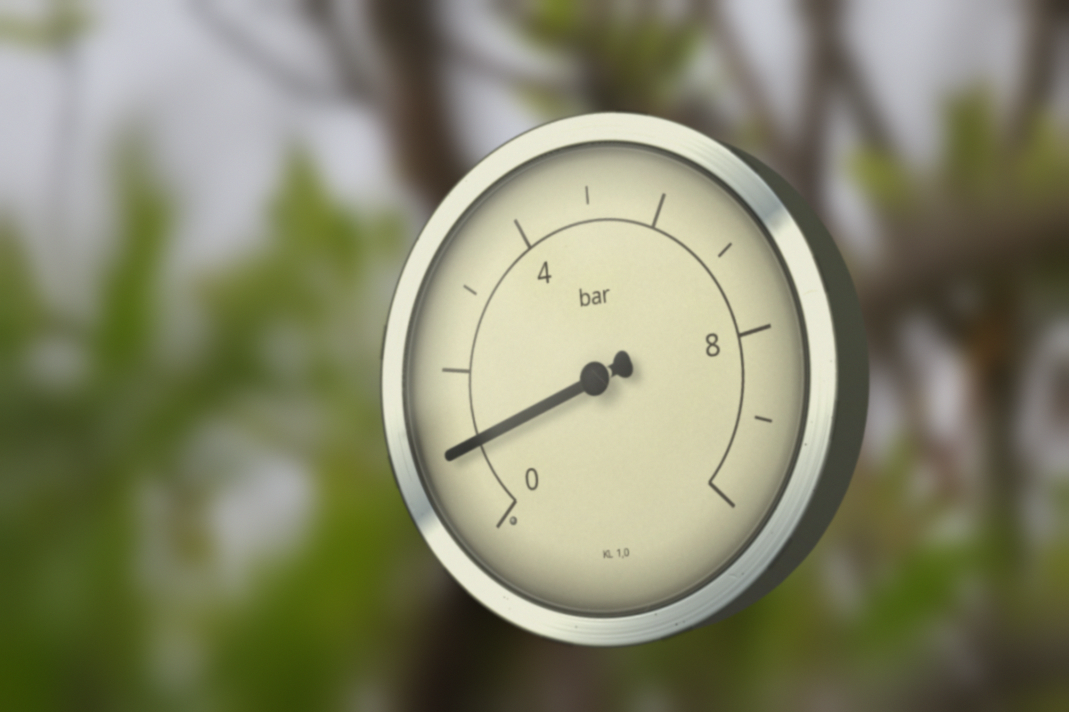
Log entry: 1 bar
